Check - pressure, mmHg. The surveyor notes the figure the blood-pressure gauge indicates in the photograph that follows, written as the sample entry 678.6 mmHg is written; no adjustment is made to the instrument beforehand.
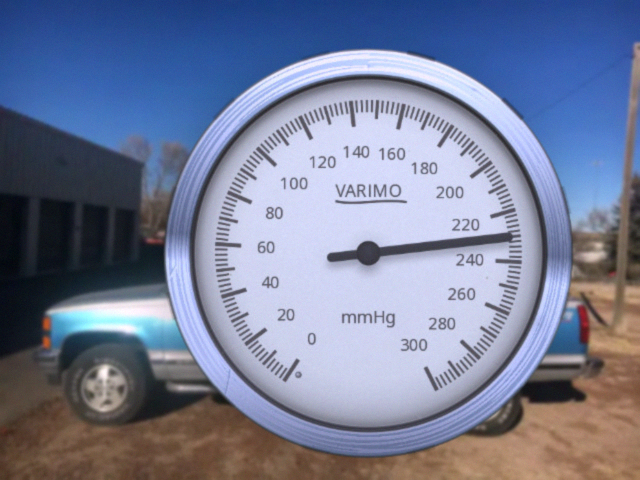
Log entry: 230 mmHg
